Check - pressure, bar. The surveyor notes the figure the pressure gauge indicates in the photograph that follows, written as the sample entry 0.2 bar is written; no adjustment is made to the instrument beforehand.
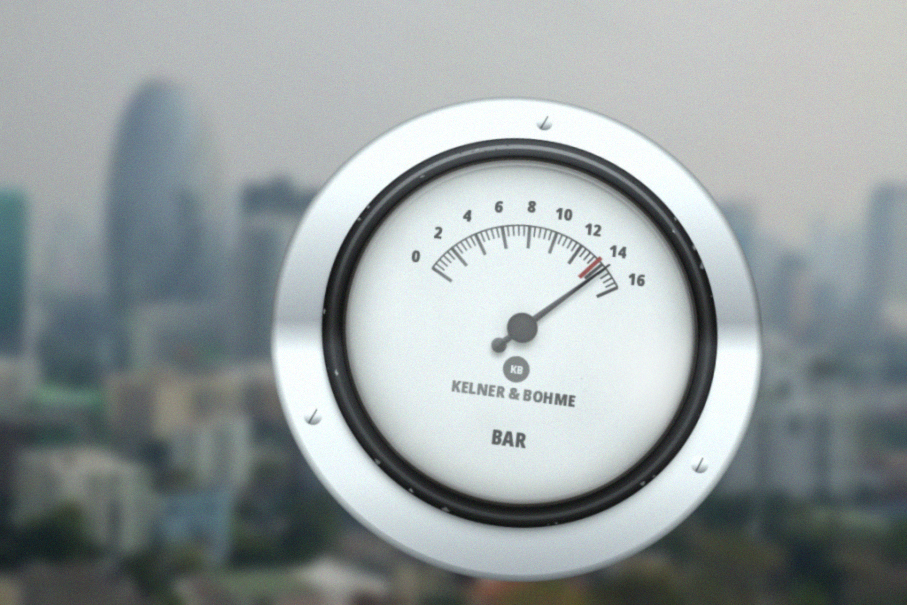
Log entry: 14.4 bar
